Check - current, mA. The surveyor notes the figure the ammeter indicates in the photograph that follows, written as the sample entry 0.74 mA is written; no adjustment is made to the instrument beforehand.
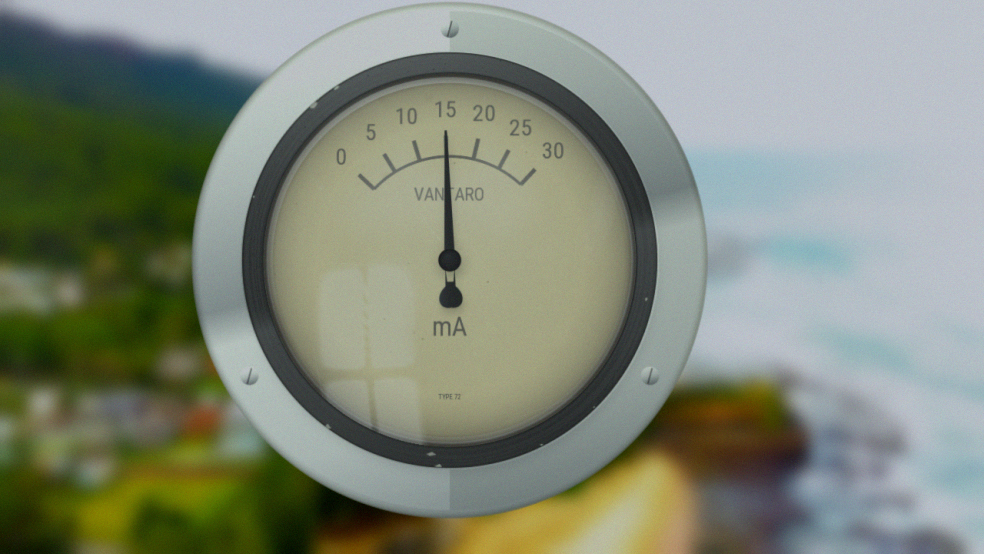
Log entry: 15 mA
